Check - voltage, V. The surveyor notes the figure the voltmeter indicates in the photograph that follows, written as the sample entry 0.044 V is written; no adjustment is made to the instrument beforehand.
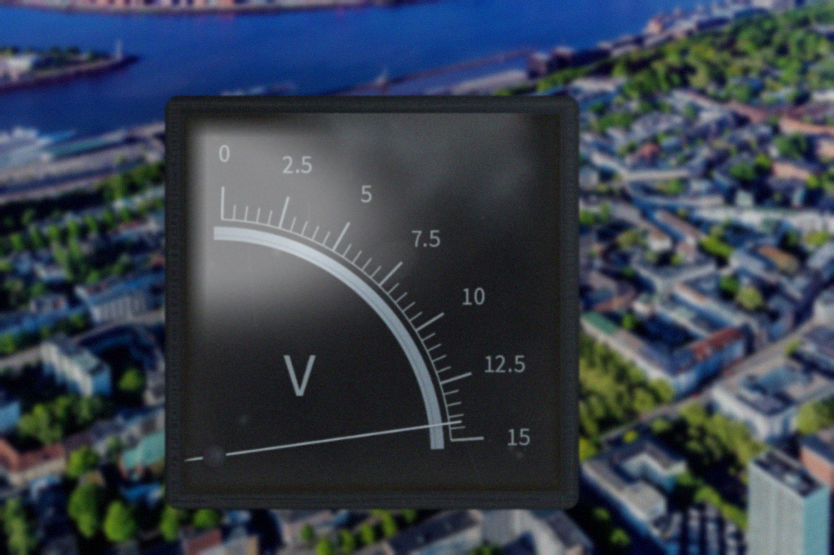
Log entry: 14.25 V
